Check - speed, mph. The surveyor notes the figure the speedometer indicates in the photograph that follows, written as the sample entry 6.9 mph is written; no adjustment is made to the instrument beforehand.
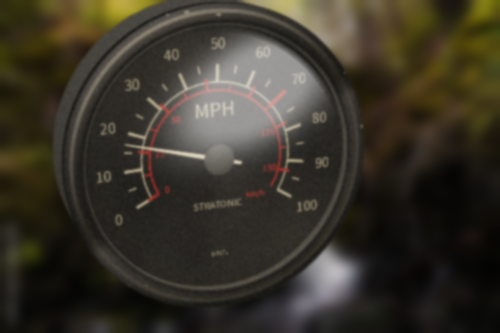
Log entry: 17.5 mph
